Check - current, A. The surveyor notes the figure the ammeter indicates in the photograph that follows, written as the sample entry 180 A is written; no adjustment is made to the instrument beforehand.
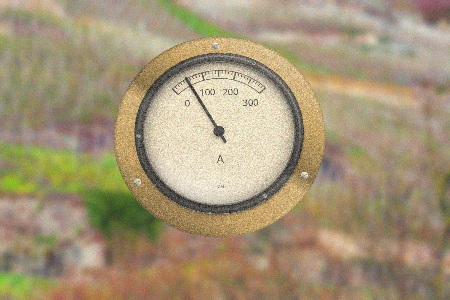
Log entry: 50 A
